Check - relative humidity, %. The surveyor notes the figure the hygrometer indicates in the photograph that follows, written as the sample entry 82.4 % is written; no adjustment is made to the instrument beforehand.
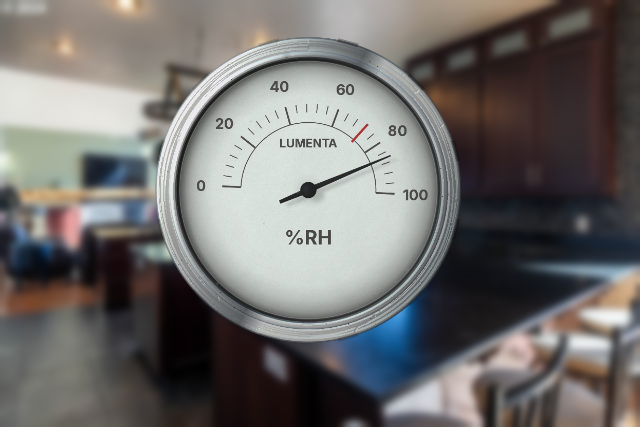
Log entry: 86 %
